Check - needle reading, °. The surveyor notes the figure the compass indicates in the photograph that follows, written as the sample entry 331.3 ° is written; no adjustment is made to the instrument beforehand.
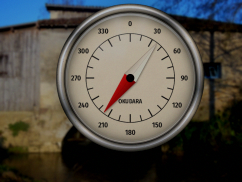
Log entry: 217.5 °
